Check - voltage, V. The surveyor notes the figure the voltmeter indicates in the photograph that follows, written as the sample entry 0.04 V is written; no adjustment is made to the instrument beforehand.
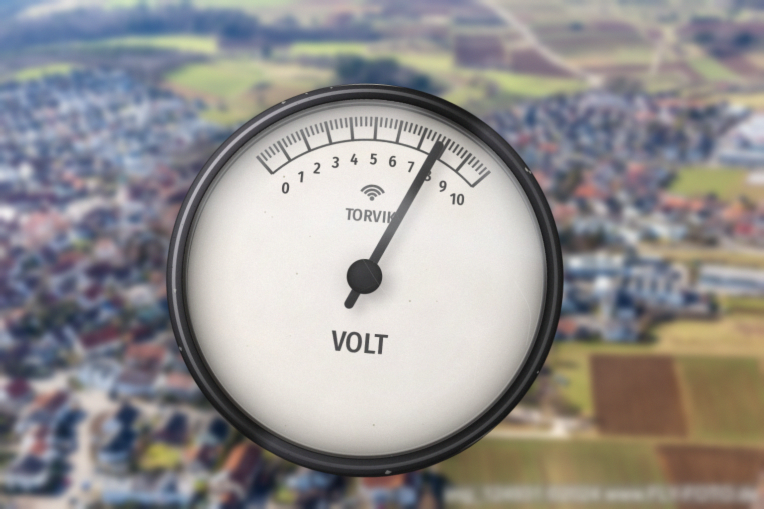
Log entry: 7.8 V
